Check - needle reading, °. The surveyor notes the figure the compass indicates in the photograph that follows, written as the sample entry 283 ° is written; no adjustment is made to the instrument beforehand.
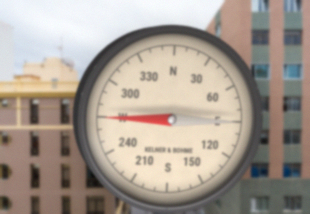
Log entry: 270 °
